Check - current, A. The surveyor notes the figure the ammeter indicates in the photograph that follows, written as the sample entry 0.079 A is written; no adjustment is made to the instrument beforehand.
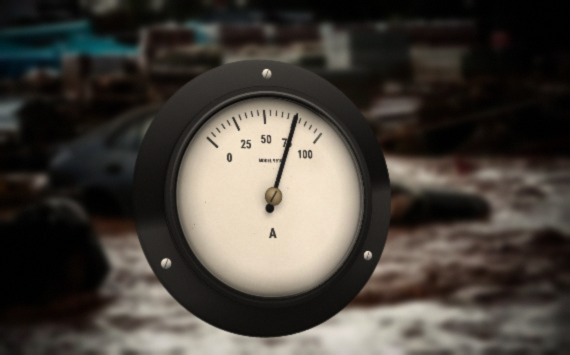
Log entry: 75 A
